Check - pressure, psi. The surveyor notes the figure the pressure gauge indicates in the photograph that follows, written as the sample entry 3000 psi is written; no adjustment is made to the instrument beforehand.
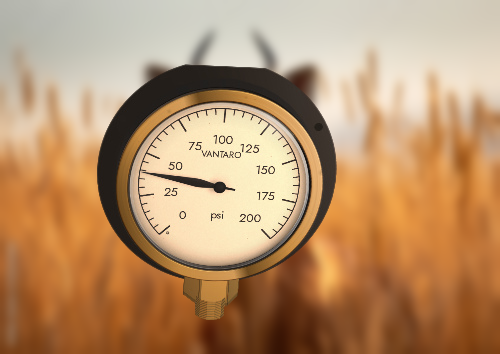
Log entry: 40 psi
